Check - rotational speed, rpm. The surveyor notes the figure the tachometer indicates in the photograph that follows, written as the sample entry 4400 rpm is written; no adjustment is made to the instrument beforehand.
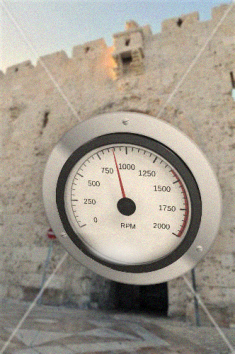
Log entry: 900 rpm
